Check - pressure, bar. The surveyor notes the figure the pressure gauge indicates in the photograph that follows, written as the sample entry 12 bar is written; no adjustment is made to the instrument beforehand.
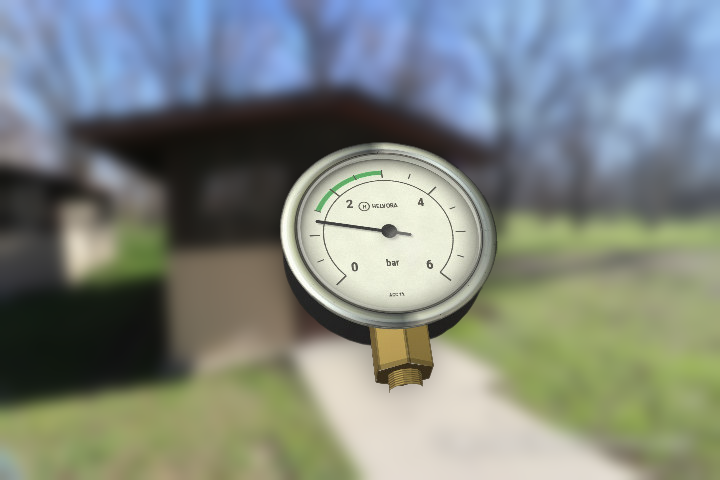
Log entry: 1.25 bar
